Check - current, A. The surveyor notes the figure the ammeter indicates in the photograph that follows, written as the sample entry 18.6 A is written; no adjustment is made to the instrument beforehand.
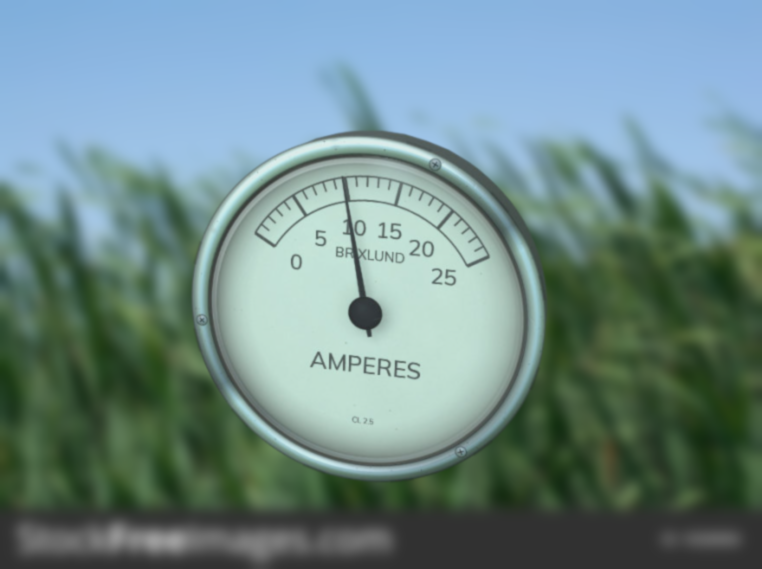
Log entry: 10 A
